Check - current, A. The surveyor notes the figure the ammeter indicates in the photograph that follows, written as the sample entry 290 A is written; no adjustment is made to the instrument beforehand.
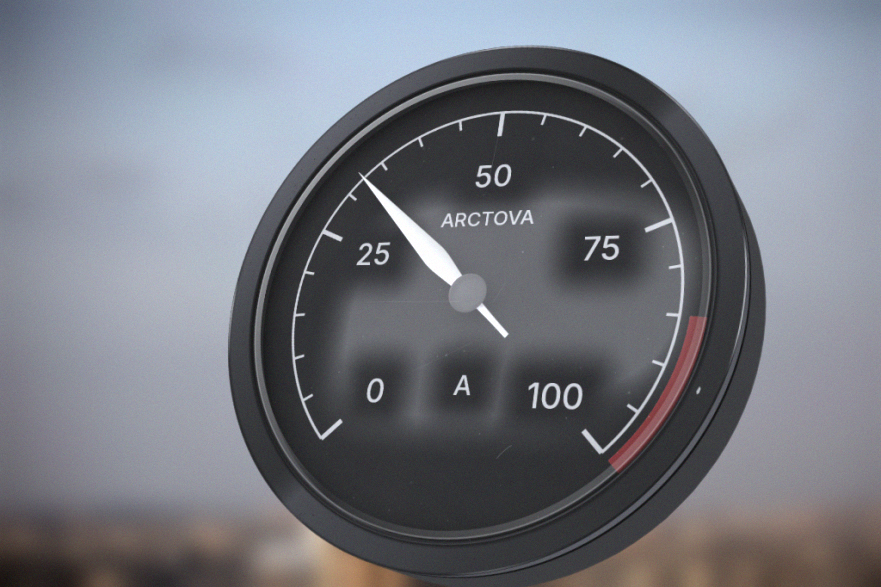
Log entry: 32.5 A
